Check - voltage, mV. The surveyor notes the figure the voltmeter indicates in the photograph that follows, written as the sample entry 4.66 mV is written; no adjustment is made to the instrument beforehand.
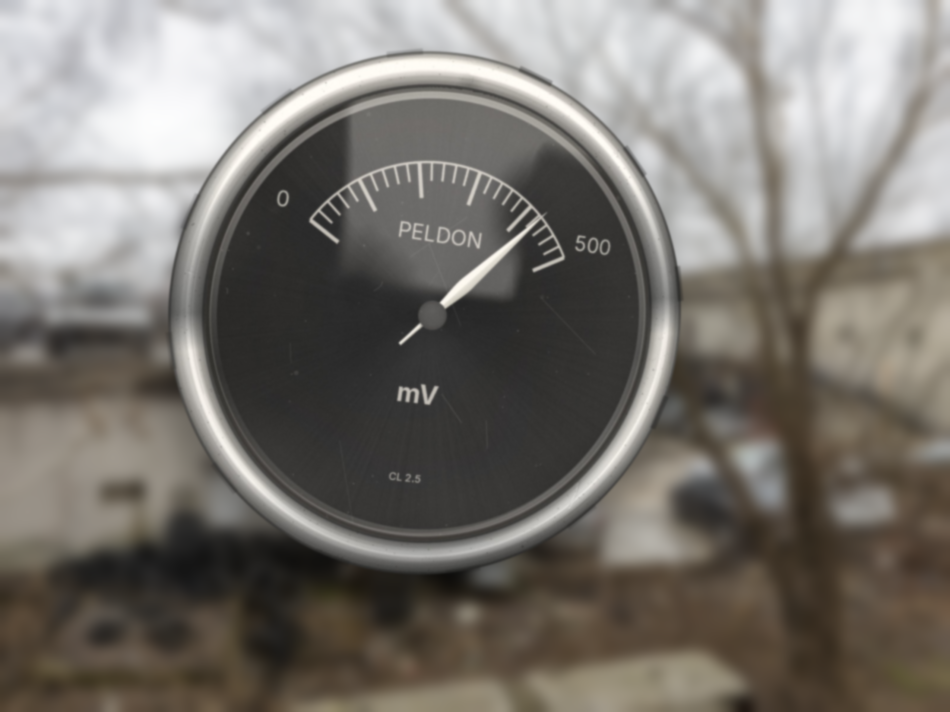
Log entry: 420 mV
